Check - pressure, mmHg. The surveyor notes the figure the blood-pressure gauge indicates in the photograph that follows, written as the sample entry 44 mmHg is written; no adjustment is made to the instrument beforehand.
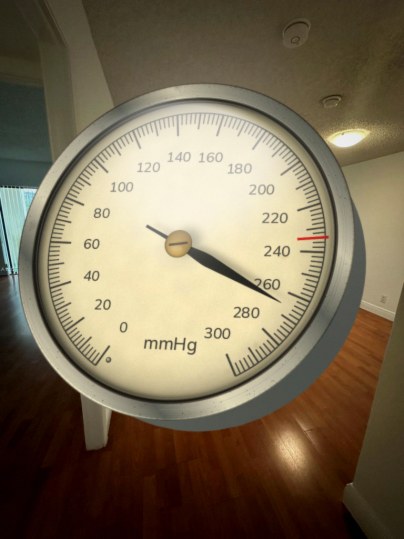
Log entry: 266 mmHg
